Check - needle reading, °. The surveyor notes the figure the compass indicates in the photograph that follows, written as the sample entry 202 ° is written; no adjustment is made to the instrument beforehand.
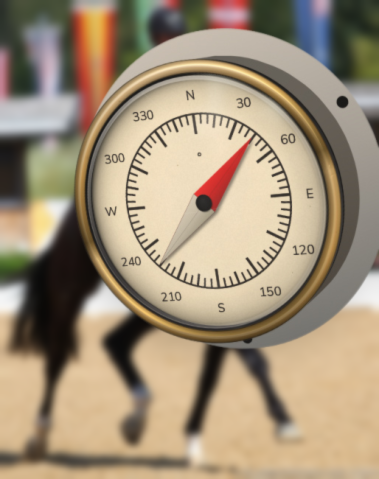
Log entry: 45 °
